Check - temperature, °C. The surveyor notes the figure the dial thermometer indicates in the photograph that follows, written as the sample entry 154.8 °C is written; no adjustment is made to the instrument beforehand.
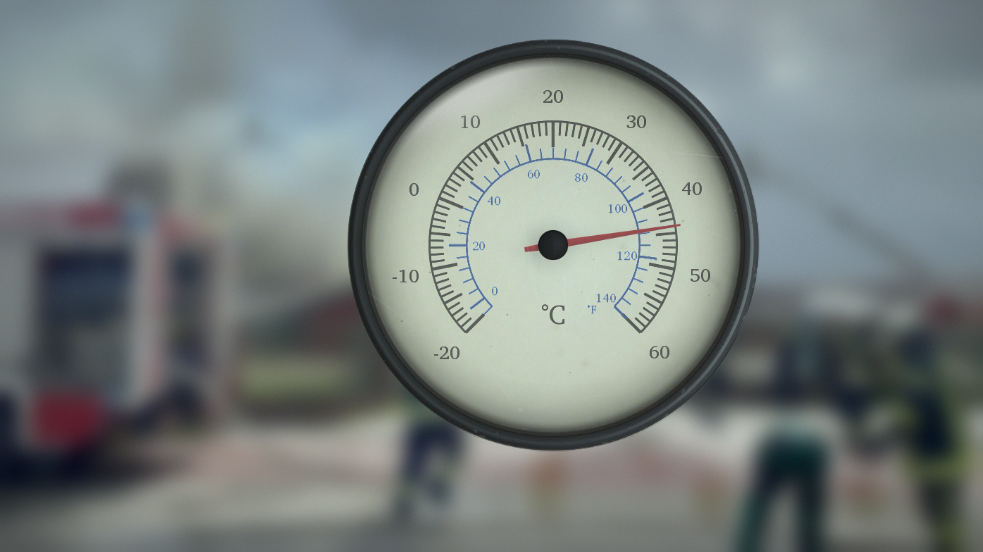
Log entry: 44 °C
